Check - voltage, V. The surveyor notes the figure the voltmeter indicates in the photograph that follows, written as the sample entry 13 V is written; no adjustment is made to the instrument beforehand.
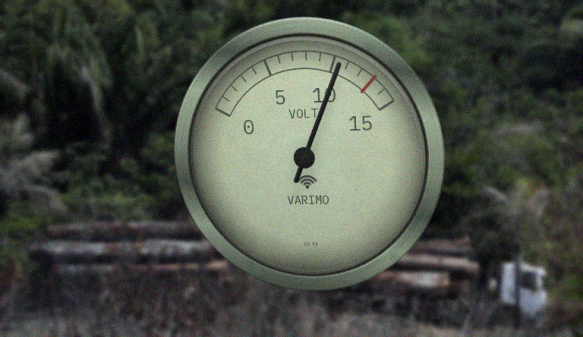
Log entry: 10.5 V
